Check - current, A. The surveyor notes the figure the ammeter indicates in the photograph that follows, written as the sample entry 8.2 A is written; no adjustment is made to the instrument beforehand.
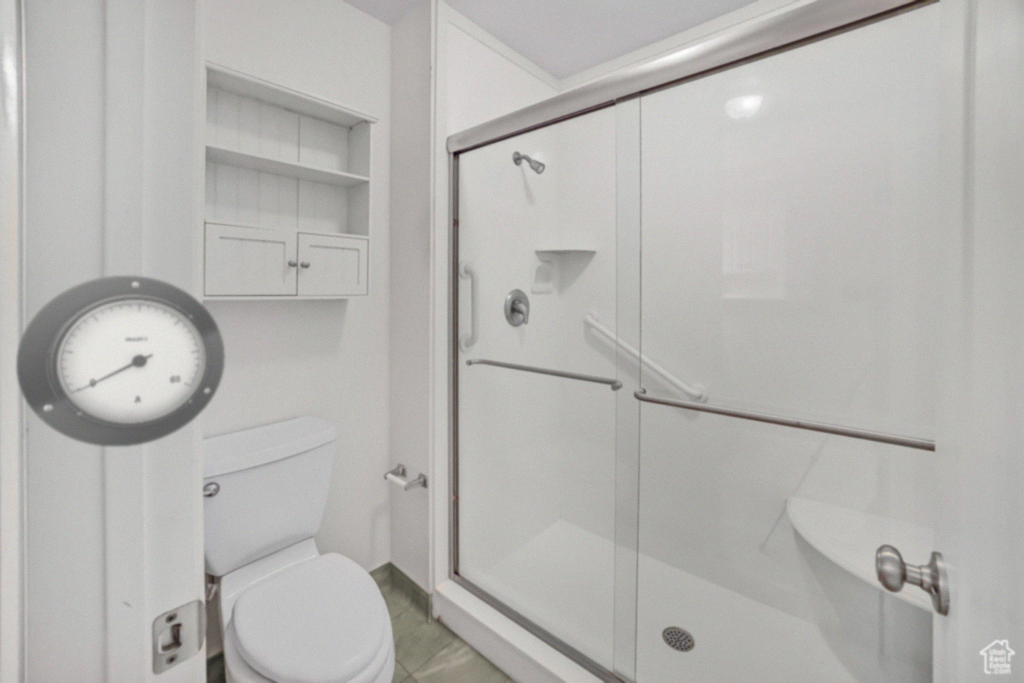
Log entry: 0 A
